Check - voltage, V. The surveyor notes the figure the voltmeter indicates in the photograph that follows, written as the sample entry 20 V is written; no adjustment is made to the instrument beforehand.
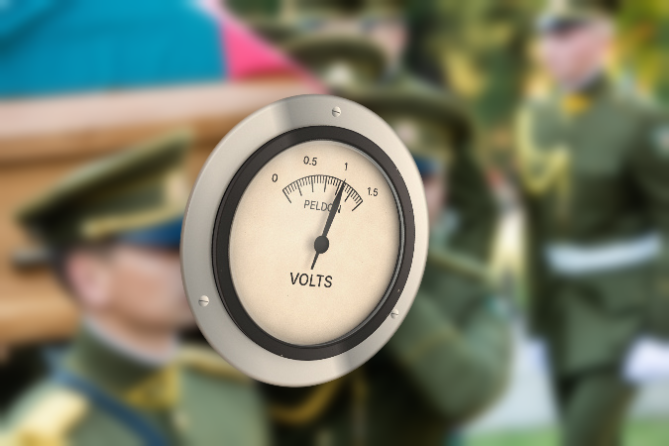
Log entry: 1 V
